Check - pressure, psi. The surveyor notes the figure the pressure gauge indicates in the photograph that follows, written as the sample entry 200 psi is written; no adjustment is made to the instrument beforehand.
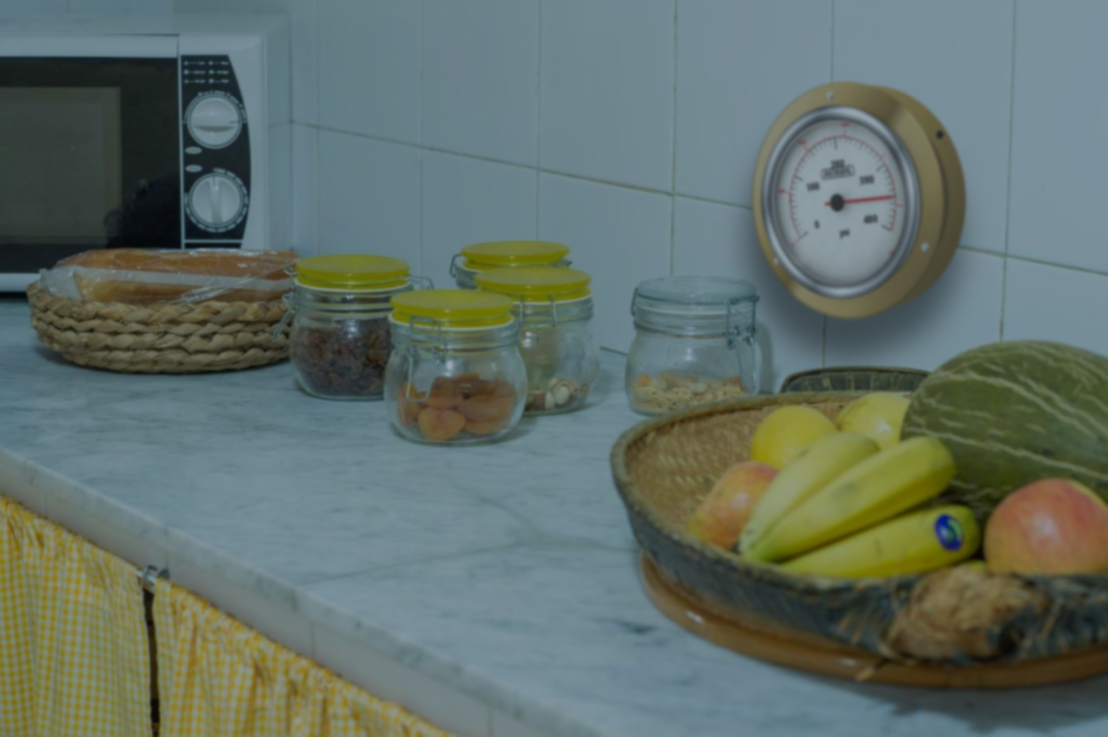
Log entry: 350 psi
